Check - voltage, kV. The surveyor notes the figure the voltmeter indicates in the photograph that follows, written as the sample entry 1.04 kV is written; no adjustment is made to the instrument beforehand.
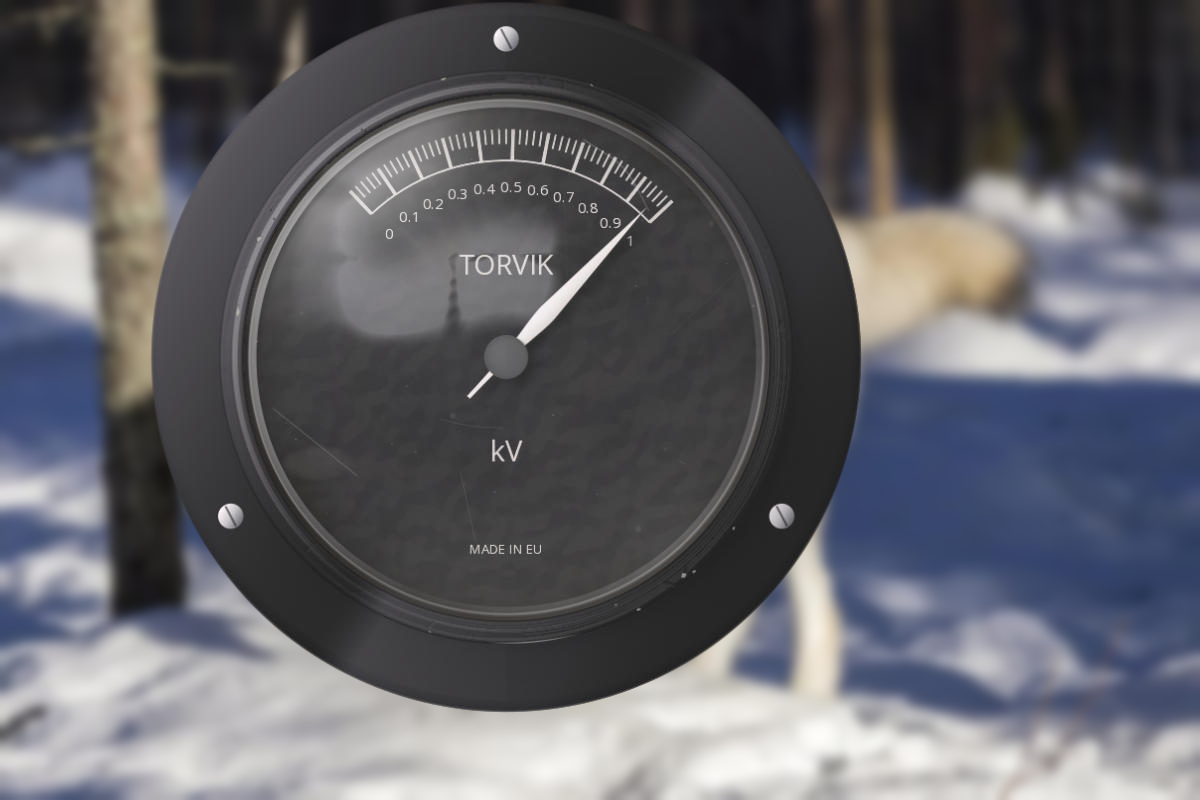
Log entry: 0.96 kV
